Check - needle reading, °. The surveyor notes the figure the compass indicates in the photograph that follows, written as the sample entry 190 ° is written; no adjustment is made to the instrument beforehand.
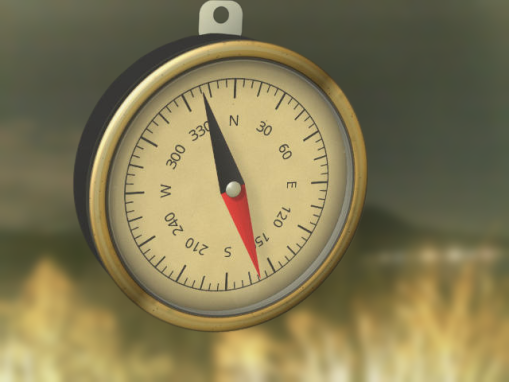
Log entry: 160 °
